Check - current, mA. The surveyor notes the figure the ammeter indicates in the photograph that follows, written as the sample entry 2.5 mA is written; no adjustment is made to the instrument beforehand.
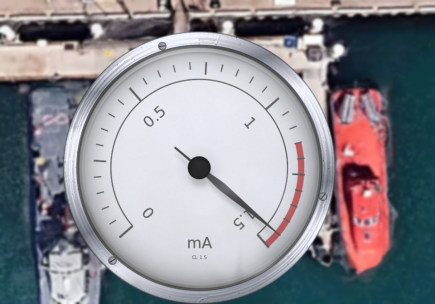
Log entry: 1.45 mA
